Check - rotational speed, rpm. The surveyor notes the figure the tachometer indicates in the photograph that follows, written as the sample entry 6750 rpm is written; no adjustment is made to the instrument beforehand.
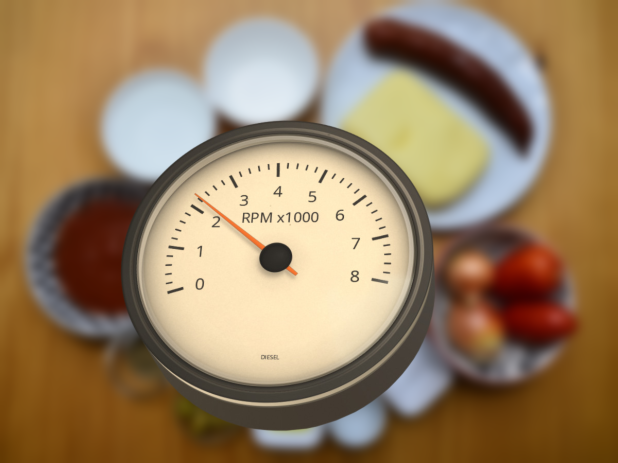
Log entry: 2200 rpm
